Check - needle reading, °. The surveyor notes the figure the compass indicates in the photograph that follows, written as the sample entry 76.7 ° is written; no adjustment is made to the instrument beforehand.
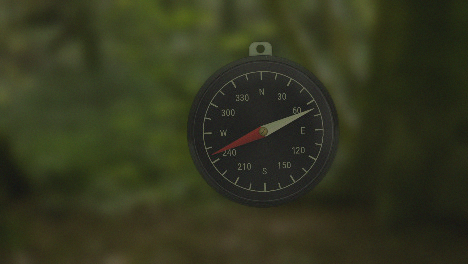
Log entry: 247.5 °
